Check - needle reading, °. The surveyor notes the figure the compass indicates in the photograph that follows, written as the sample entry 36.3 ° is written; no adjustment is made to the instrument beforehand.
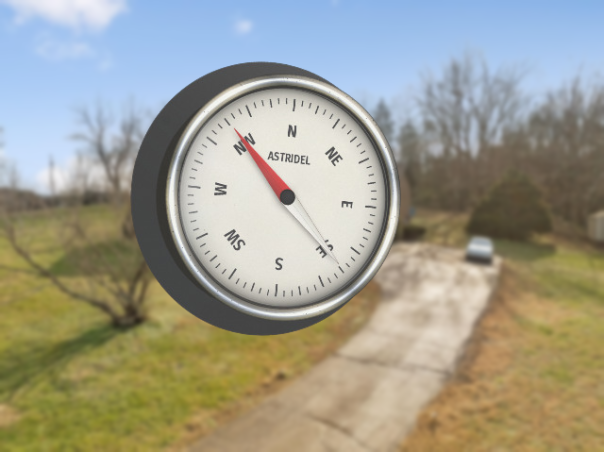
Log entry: 315 °
